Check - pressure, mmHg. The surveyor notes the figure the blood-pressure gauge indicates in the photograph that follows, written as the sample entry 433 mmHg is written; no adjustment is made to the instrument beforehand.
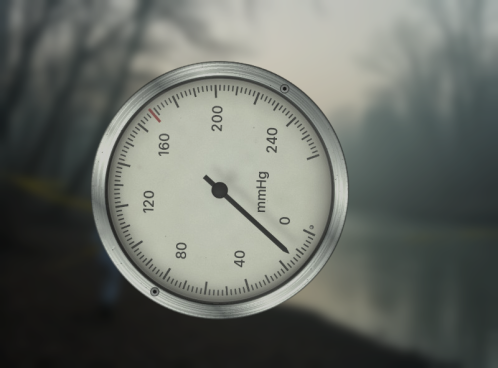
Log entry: 14 mmHg
